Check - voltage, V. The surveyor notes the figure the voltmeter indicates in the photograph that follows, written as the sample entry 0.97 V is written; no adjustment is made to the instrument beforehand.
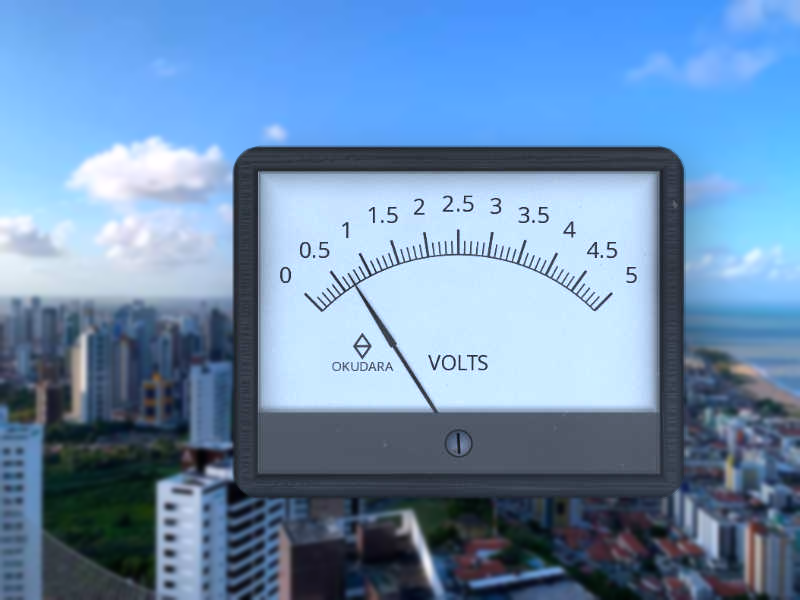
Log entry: 0.7 V
